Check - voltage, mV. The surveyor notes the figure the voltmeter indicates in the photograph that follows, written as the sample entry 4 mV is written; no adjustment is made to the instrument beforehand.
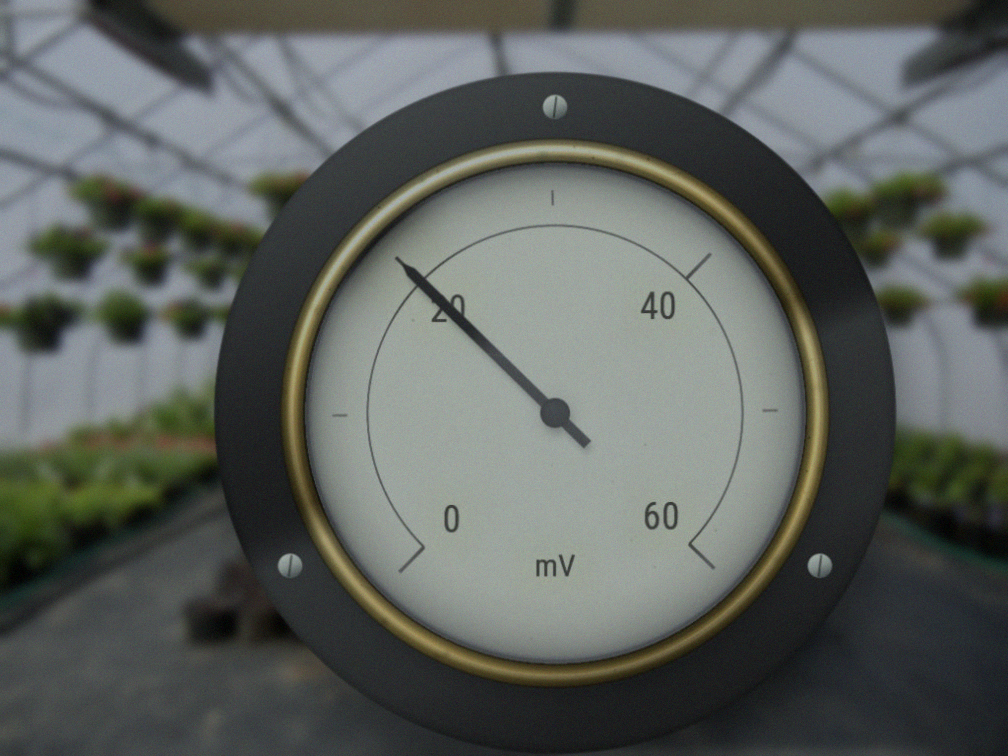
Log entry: 20 mV
